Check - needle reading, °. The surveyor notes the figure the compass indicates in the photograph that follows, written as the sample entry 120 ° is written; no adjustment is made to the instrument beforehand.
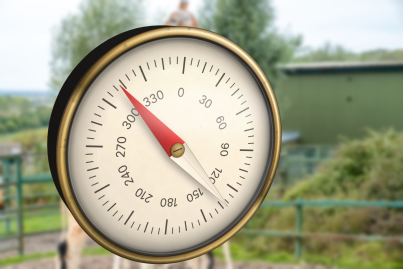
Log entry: 312.5 °
